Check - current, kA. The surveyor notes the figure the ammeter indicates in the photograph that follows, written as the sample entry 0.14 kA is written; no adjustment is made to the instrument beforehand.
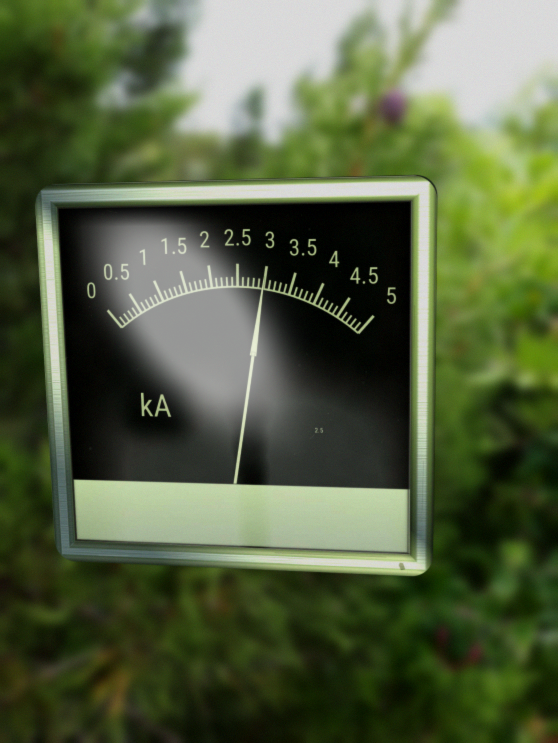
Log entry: 3 kA
